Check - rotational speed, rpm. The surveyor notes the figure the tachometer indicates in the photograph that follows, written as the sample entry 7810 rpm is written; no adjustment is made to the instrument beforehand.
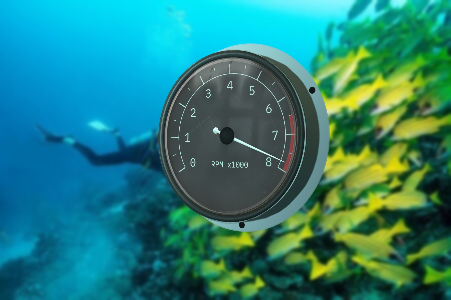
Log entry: 7750 rpm
